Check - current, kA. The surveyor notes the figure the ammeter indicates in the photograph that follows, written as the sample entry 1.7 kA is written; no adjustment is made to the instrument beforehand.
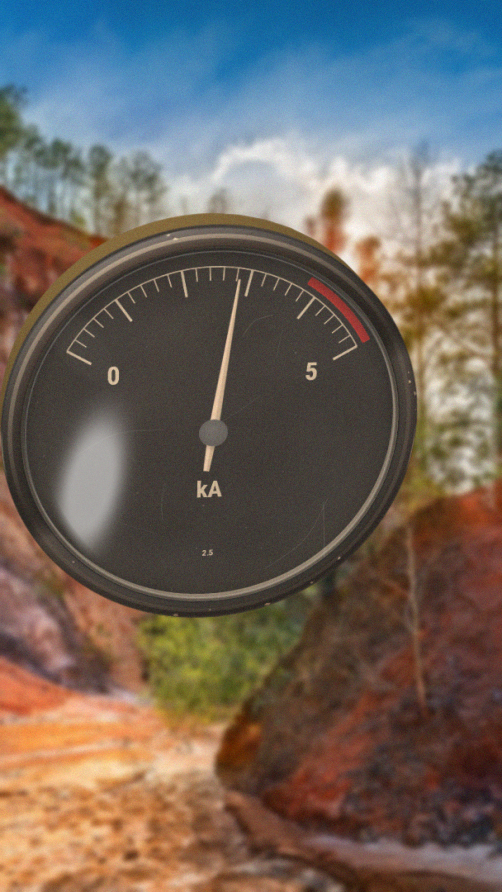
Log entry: 2.8 kA
